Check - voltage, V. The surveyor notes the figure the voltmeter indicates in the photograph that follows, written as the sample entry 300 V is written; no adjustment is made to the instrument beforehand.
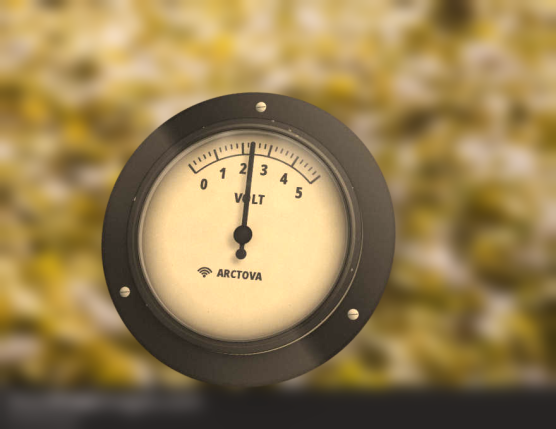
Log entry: 2.4 V
